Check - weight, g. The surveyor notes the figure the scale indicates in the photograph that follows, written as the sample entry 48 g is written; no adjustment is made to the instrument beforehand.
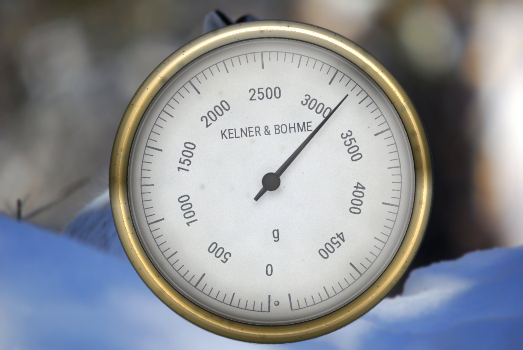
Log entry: 3150 g
